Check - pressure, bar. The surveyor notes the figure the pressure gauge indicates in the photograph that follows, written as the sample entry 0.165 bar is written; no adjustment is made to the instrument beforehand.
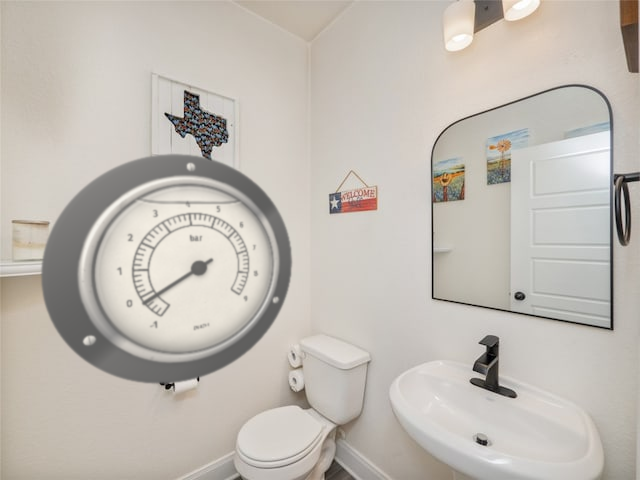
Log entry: -0.2 bar
